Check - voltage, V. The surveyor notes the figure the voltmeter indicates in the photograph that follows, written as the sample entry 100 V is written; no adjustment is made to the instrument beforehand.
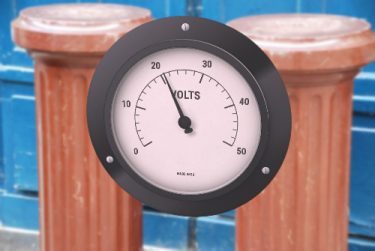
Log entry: 21 V
